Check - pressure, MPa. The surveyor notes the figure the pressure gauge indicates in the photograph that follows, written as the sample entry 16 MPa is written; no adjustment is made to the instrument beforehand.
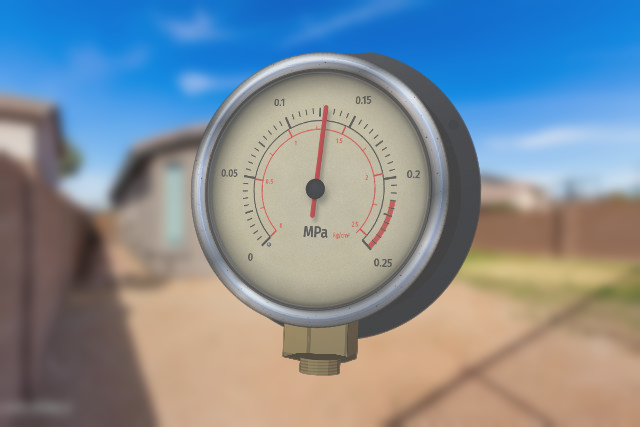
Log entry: 0.13 MPa
